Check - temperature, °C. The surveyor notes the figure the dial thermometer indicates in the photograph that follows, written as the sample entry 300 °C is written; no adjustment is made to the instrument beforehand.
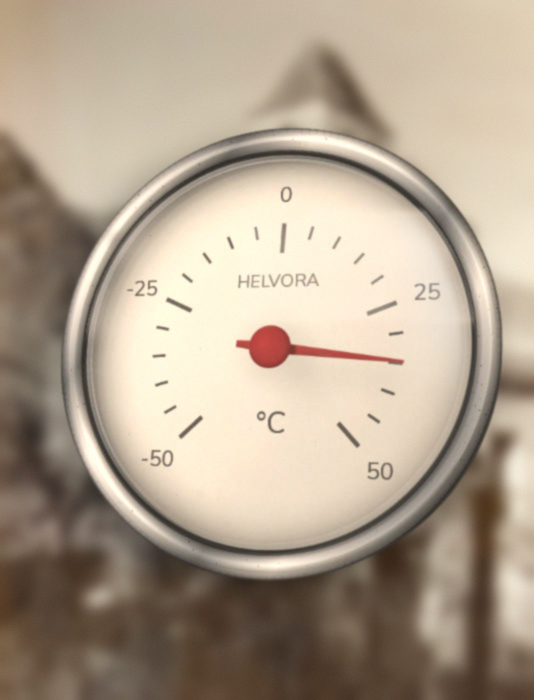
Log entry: 35 °C
